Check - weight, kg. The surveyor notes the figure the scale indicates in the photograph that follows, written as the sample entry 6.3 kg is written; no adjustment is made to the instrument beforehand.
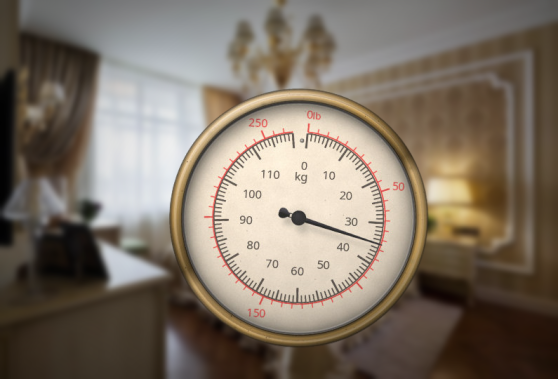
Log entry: 35 kg
